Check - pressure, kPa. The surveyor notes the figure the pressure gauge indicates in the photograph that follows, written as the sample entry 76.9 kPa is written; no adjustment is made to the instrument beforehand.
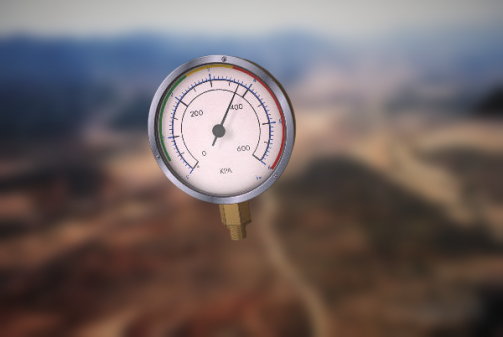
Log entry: 375 kPa
